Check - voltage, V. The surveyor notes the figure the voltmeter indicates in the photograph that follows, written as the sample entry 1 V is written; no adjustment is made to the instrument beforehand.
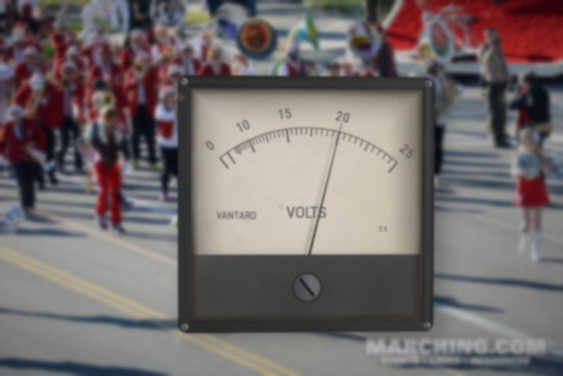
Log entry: 20 V
